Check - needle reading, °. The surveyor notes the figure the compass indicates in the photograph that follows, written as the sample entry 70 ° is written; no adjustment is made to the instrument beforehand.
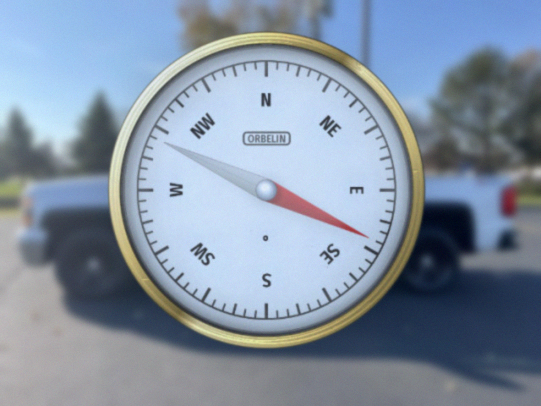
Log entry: 115 °
